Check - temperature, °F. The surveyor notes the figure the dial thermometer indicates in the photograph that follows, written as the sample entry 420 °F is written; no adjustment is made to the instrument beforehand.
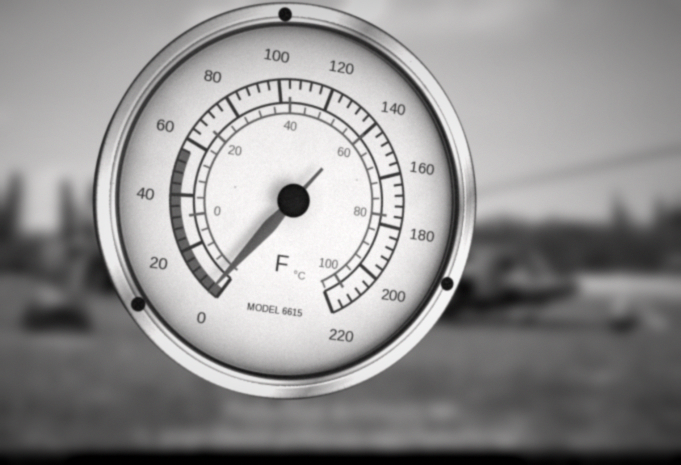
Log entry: 4 °F
